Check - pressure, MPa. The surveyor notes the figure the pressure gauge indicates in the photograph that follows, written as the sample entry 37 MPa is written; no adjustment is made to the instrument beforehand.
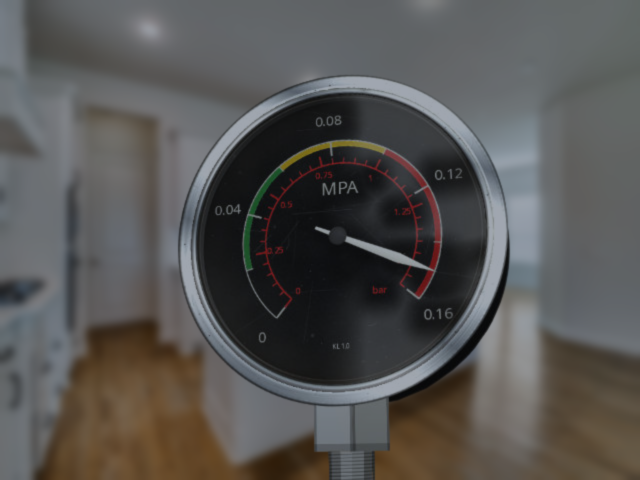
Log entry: 0.15 MPa
